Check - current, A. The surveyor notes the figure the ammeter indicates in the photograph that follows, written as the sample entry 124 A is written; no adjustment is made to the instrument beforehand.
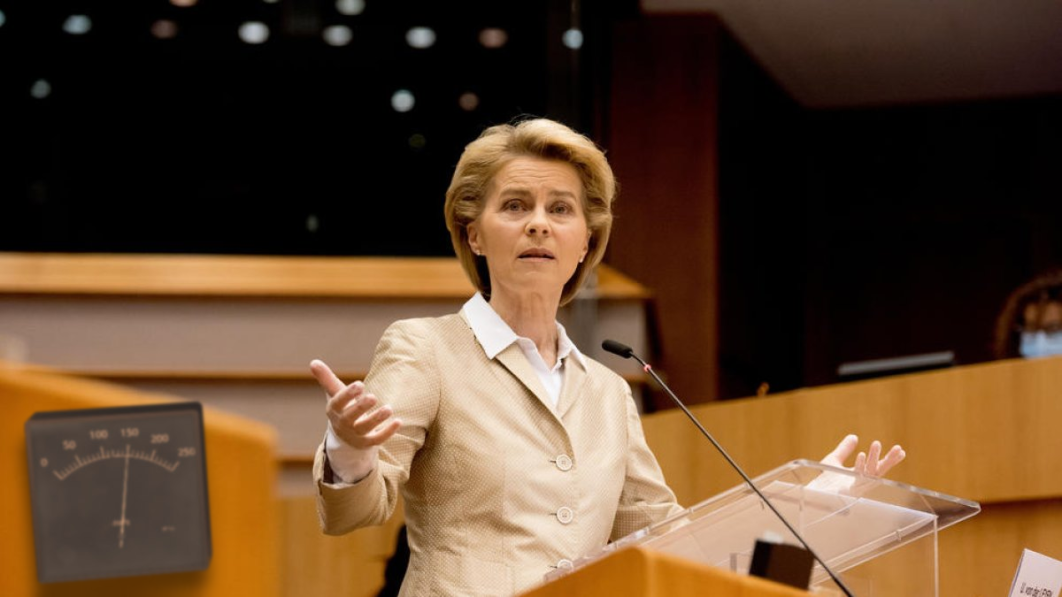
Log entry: 150 A
